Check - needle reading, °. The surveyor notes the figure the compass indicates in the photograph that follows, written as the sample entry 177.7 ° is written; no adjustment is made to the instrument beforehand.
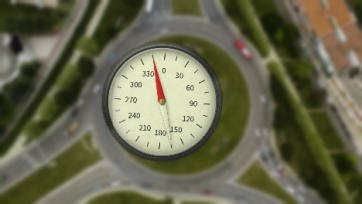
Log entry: 345 °
